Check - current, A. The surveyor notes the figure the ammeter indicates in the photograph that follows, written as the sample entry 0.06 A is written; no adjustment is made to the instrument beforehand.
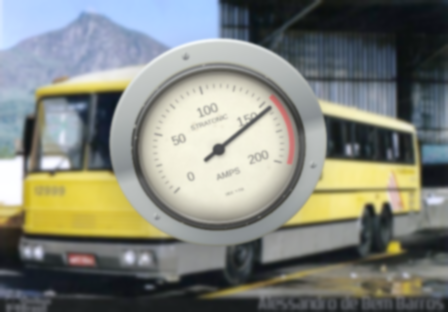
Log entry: 155 A
